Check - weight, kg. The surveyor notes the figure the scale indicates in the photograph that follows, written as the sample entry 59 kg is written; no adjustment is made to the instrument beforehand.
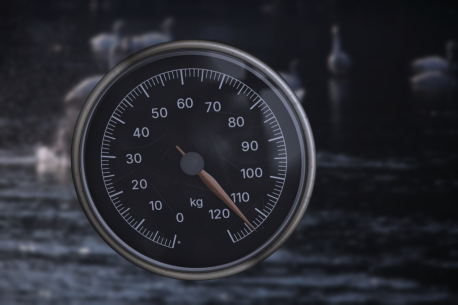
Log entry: 114 kg
